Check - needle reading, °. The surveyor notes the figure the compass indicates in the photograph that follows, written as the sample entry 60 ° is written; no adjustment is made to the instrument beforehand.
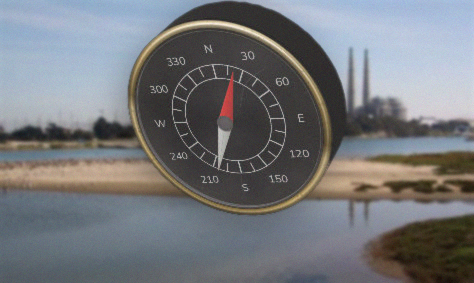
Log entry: 22.5 °
